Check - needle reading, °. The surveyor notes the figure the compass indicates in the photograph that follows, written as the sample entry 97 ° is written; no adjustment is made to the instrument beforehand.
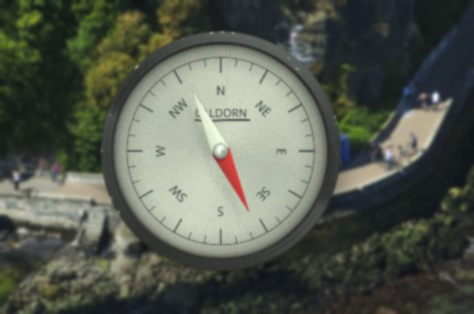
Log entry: 155 °
